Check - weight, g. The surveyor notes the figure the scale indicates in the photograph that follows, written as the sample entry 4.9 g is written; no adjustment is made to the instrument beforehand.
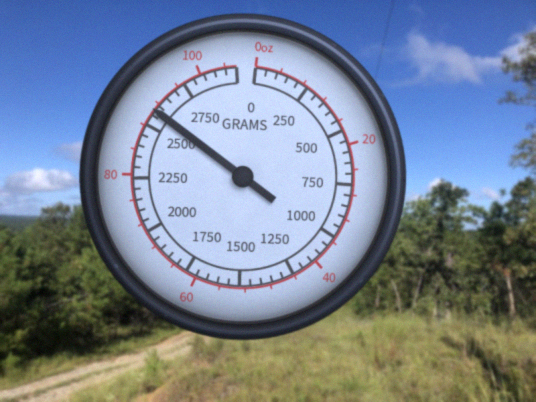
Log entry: 2575 g
